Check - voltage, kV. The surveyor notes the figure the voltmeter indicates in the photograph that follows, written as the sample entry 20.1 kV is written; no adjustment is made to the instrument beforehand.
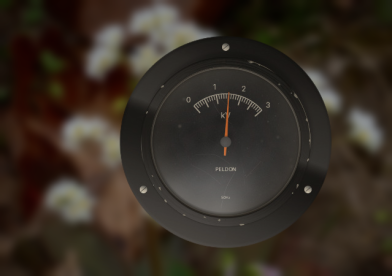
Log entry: 1.5 kV
